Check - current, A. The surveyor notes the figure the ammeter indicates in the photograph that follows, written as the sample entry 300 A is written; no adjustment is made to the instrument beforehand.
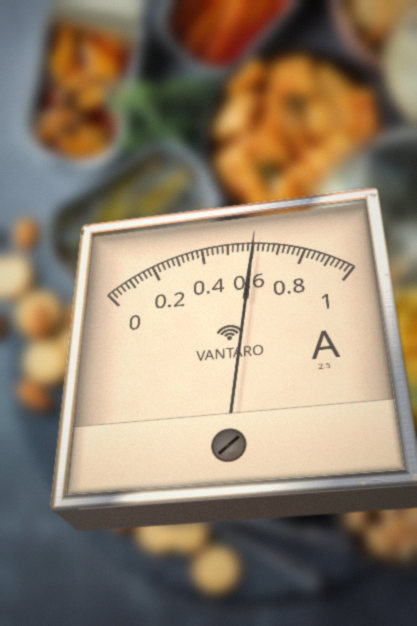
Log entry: 0.6 A
